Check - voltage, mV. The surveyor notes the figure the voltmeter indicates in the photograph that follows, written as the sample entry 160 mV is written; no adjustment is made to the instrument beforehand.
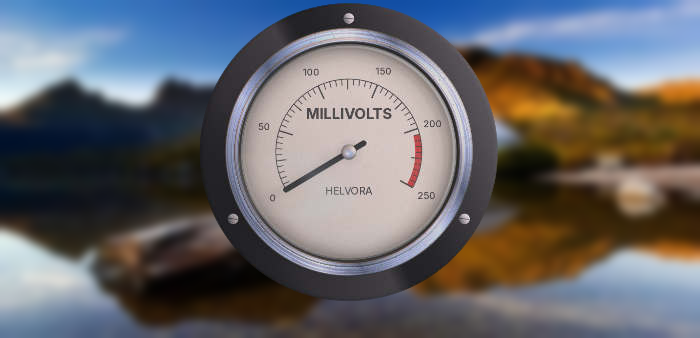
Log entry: 0 mV
